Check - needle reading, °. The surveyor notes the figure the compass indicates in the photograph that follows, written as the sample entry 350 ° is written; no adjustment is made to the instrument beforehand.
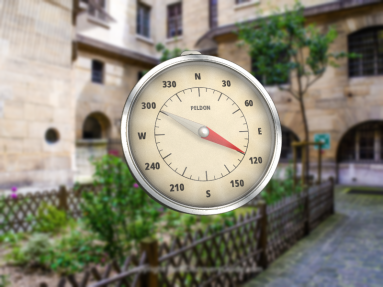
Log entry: 120 °
